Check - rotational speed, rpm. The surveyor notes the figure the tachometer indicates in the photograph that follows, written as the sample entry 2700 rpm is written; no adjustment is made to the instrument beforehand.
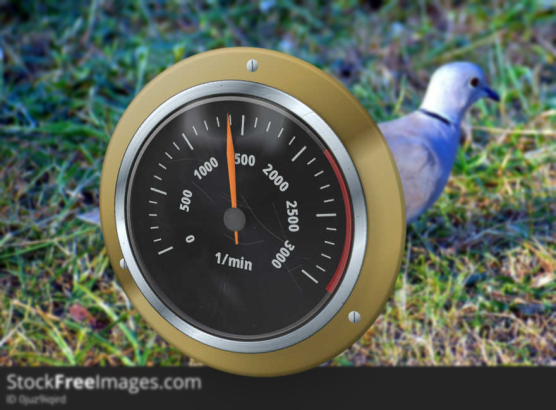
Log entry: 1400 rpm
